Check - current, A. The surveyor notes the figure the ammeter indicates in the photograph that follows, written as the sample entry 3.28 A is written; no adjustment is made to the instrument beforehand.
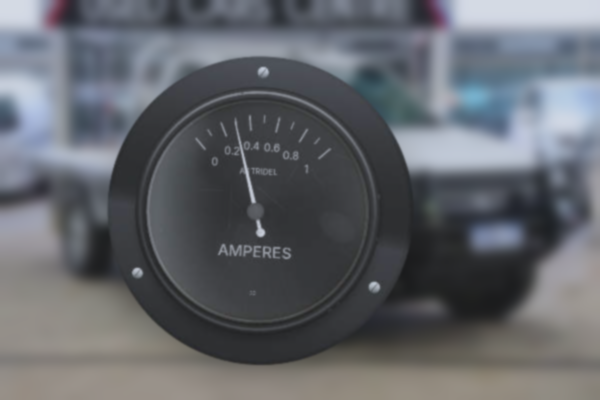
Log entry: 0.3 A
